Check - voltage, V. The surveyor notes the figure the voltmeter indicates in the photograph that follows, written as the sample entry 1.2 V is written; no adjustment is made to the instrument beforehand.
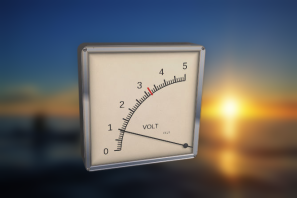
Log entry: 1 V
